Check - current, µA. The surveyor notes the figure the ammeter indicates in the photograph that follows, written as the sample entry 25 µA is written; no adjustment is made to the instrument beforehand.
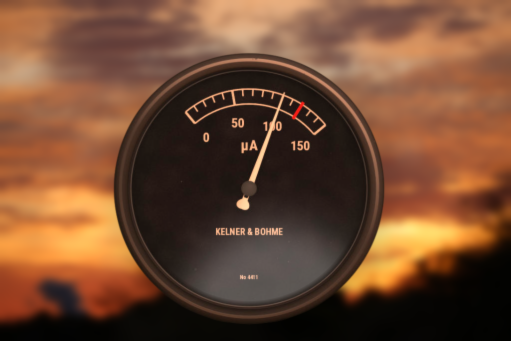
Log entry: 100 µA
